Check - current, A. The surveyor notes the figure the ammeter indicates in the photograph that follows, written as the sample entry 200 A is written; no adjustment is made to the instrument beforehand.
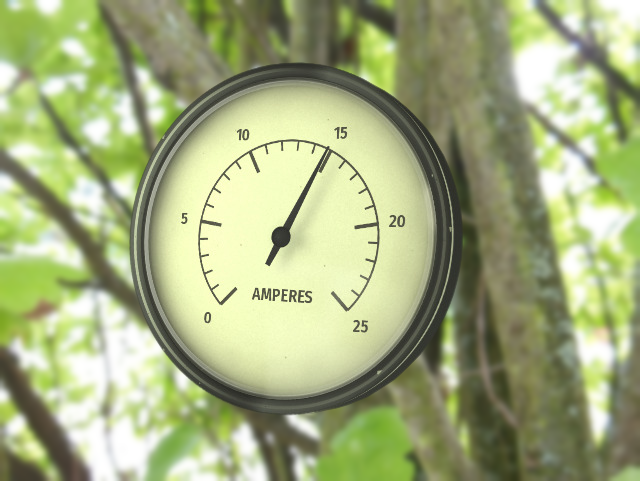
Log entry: 15 A
